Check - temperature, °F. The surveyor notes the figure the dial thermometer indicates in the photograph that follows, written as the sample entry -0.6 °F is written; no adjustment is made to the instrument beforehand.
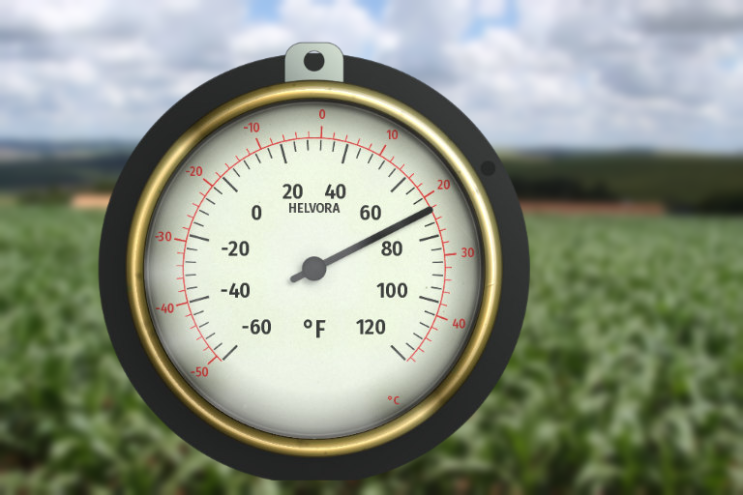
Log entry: 72 °F
